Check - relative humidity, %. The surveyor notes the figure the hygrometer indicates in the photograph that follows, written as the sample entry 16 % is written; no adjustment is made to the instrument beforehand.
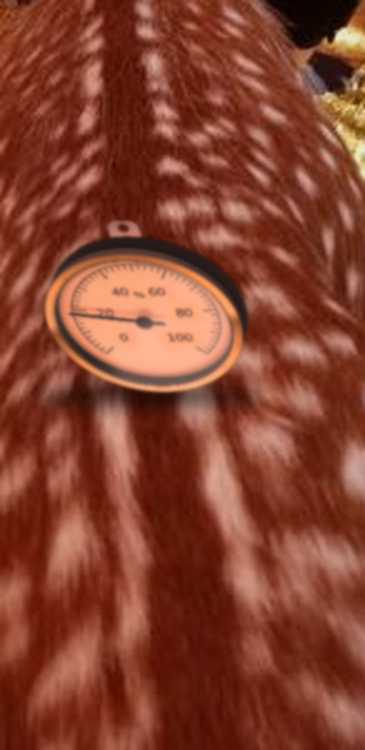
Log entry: 20 %
